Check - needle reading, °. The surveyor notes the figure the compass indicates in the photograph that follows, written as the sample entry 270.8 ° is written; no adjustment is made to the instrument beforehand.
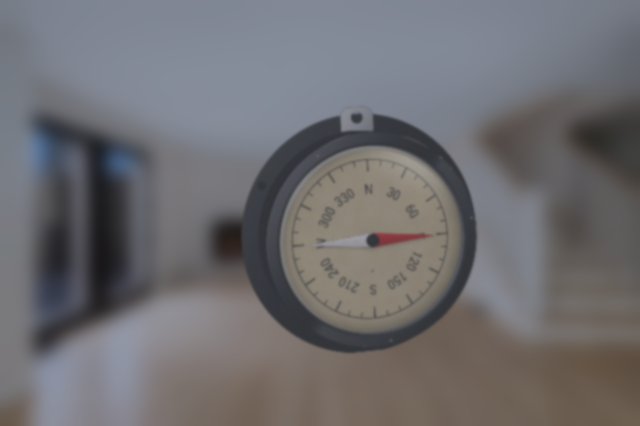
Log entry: 90 °
